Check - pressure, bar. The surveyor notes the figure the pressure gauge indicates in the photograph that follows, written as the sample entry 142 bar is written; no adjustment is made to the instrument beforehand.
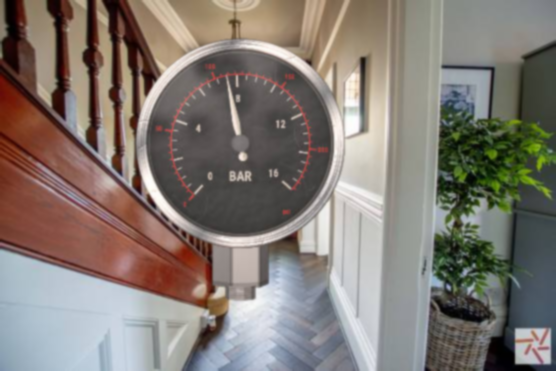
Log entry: 7.5 bar
